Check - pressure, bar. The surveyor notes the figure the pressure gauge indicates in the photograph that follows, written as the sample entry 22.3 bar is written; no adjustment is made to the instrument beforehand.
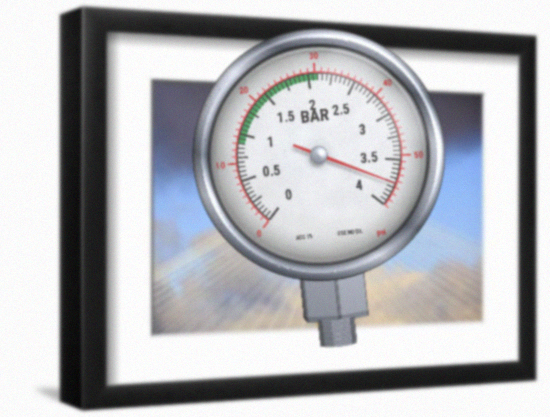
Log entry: 3.75 bar
